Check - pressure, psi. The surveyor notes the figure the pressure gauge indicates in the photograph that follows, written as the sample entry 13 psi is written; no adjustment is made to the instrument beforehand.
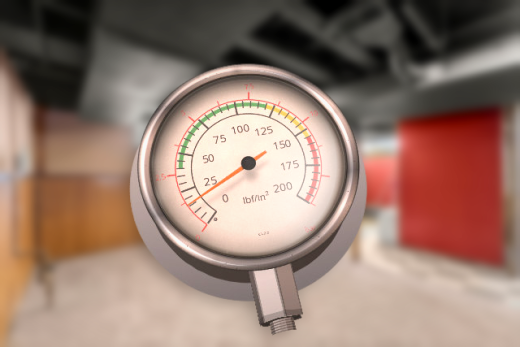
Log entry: 15 psi
